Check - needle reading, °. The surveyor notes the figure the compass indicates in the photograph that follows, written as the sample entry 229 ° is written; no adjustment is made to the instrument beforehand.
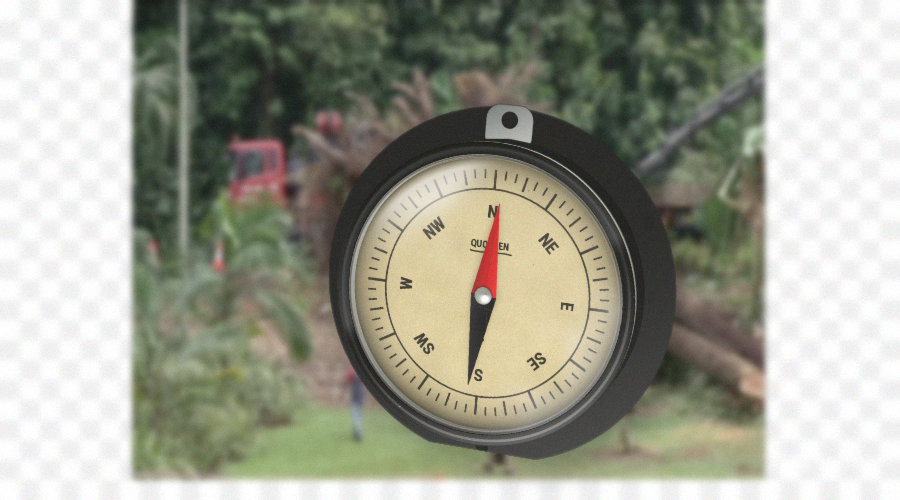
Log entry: 5 °
